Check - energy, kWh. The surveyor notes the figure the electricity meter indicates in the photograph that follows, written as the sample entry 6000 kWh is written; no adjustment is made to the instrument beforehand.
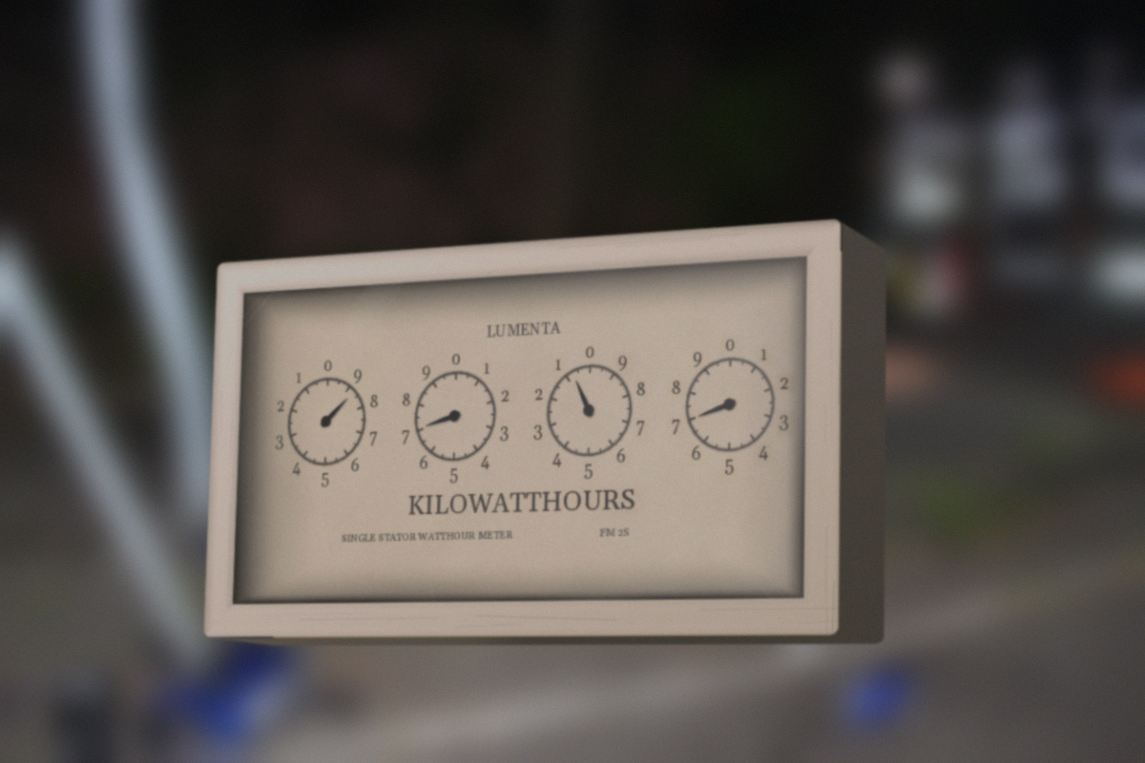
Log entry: 8707 kWh
